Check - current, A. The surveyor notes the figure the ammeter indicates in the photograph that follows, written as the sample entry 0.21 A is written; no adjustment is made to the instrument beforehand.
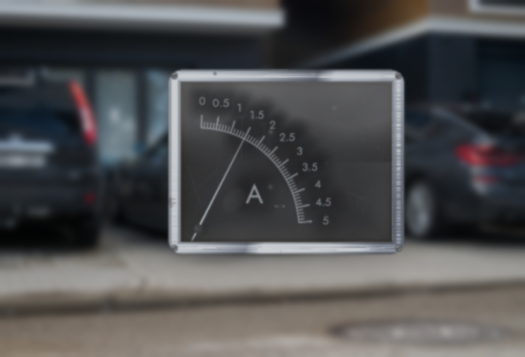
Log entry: 1.5 A
